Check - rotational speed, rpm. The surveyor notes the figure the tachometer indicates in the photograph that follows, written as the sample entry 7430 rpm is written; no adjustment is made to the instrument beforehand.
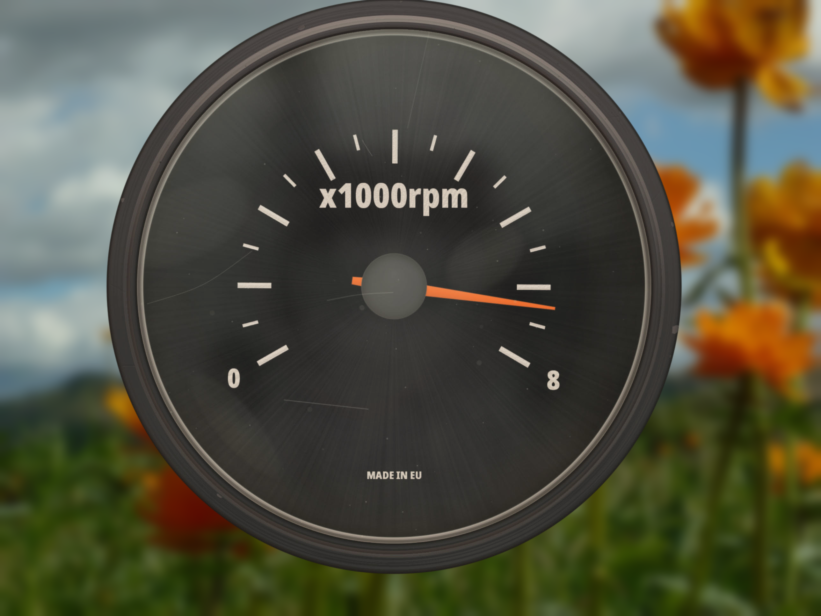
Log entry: 7250 rpm
